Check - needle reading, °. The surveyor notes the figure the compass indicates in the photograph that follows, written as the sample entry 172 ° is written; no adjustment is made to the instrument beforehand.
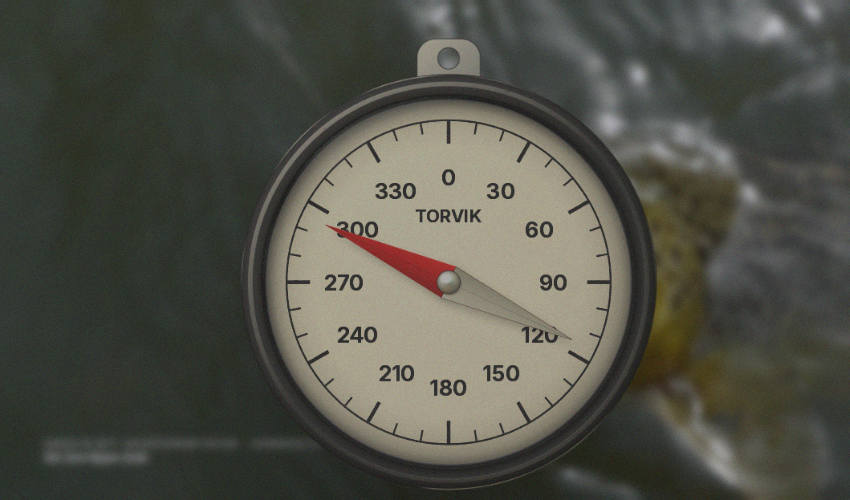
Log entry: 295 °
